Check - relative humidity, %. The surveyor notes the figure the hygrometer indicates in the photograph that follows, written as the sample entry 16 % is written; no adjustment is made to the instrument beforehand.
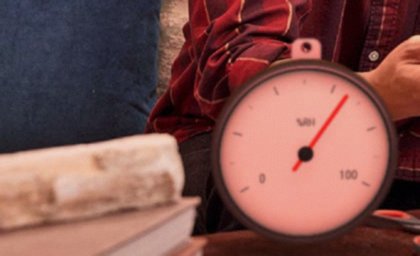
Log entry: 65 %
